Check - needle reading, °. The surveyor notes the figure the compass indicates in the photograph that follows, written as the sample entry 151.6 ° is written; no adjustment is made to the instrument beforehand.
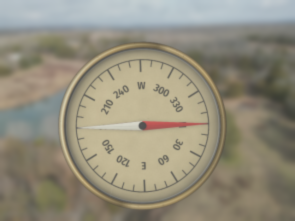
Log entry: 0 °
